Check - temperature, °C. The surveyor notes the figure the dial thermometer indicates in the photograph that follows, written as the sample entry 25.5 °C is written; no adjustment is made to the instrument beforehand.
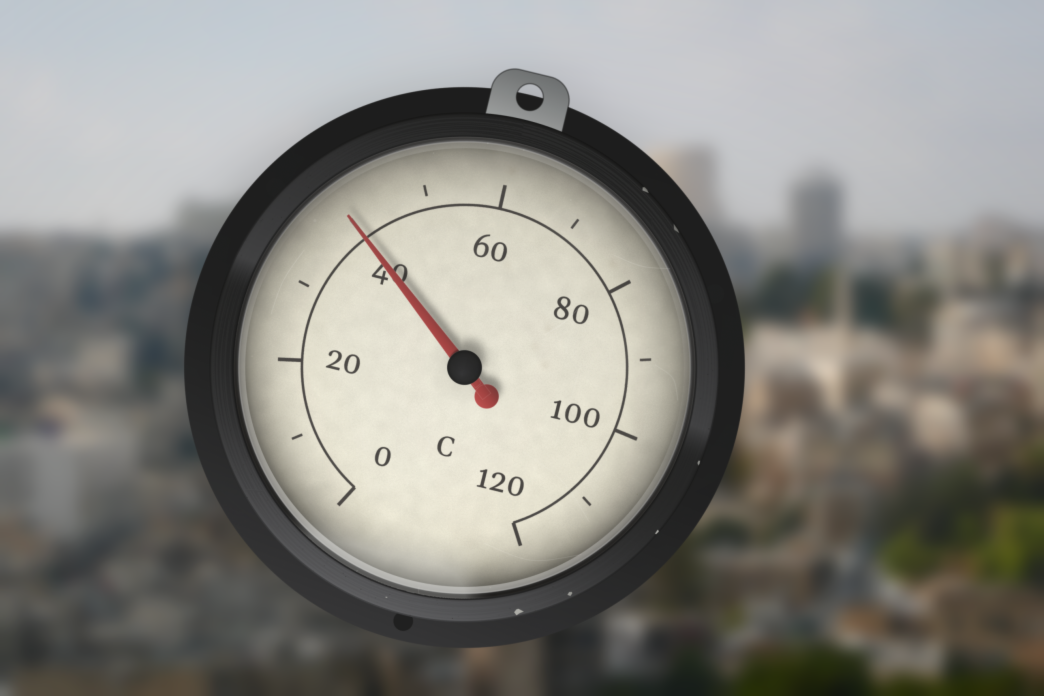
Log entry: 40 °C
